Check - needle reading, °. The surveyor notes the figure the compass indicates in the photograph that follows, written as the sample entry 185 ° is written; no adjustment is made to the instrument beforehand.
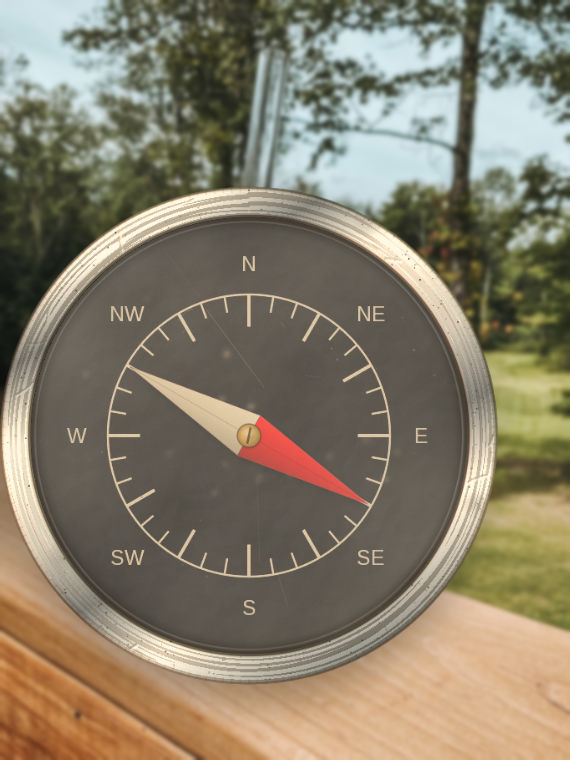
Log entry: 120 °
